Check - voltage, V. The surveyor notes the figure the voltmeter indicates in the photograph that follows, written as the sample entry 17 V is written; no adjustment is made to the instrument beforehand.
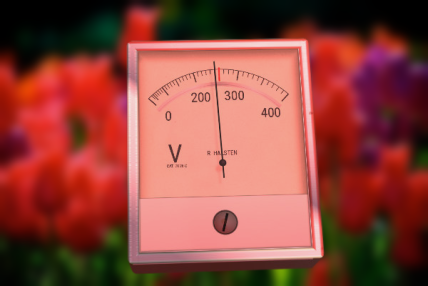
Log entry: 250 V
